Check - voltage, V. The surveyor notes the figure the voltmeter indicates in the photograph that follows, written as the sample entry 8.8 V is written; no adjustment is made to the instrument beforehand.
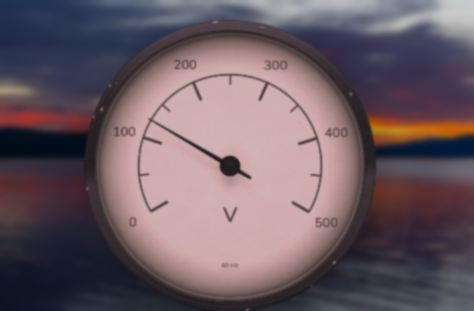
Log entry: 125 V
